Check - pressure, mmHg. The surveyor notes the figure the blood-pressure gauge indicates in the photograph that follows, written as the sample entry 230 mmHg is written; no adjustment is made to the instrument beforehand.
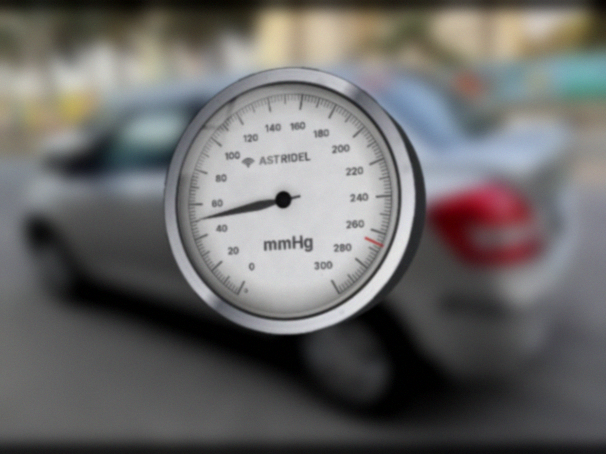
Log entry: 50 mmHg
